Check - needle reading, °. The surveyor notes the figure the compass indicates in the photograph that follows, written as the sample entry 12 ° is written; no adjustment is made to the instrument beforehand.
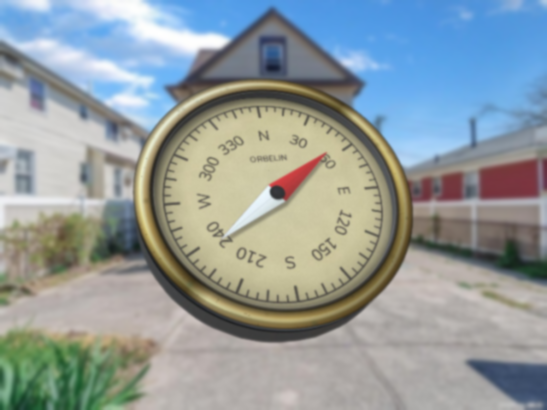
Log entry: 55 °
